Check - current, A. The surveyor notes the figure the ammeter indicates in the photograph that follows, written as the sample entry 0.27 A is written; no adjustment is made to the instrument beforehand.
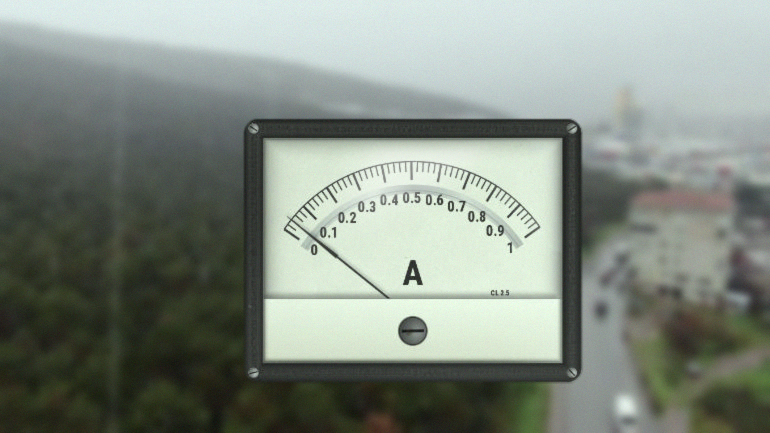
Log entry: 0.04 A
